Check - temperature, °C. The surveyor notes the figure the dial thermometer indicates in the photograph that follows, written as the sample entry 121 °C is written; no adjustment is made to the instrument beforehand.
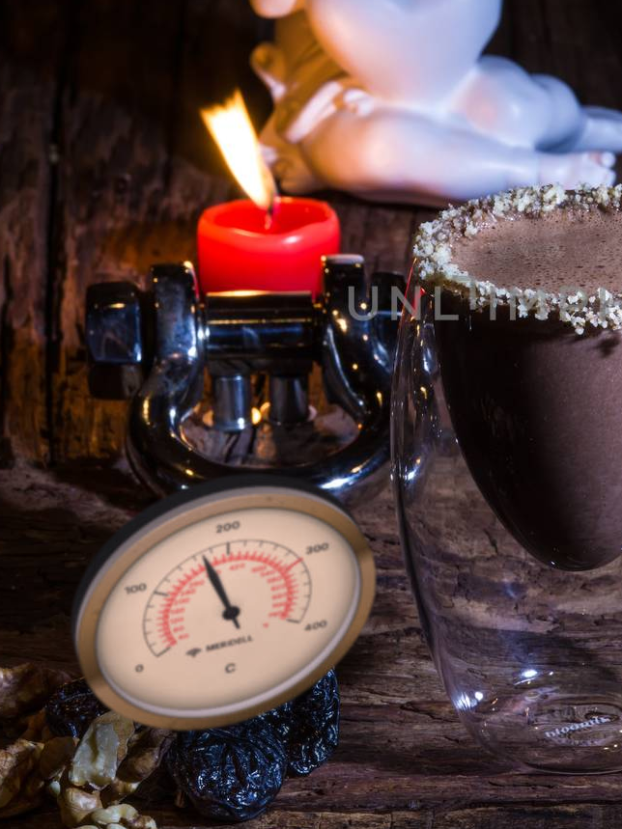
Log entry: 170 °C
